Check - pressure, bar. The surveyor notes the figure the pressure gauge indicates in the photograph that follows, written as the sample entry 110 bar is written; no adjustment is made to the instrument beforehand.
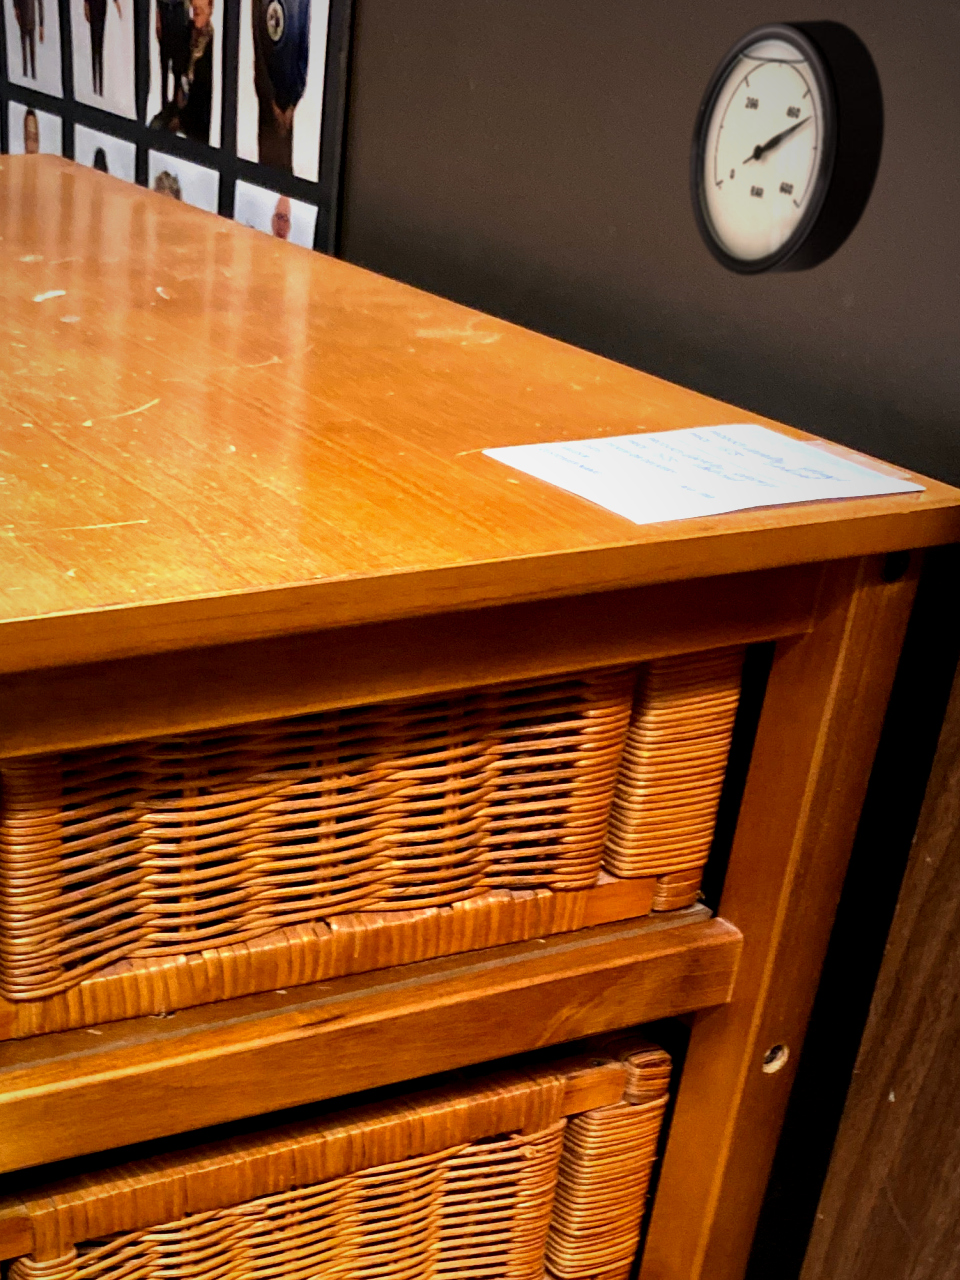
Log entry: 450 bar
